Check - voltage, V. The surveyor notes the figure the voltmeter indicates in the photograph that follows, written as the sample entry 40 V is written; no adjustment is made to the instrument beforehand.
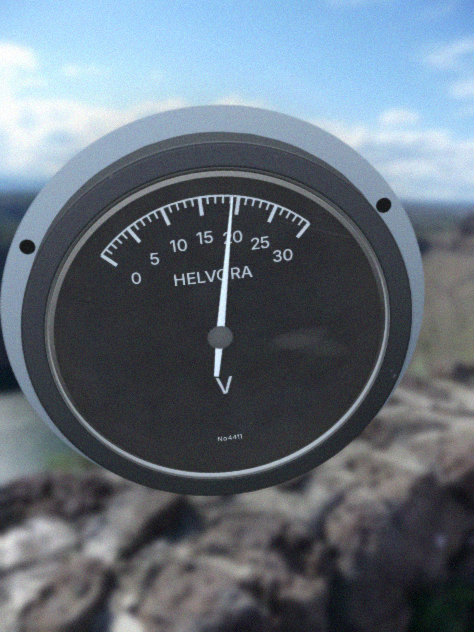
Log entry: 19 V
